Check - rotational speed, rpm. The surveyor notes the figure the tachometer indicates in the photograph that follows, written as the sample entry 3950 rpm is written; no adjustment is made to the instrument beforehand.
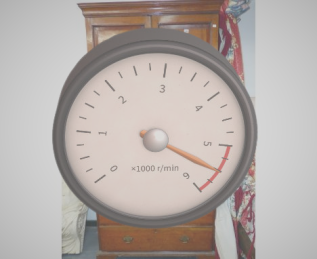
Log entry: 5500 rpm
